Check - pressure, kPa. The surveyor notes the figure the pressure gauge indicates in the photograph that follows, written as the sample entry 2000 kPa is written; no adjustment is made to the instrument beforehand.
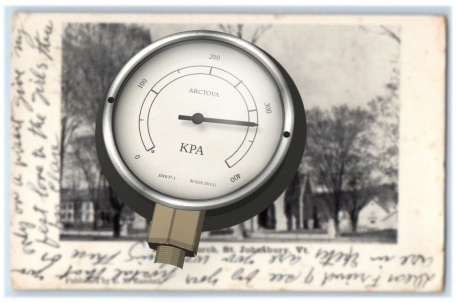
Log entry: 325 kPa
